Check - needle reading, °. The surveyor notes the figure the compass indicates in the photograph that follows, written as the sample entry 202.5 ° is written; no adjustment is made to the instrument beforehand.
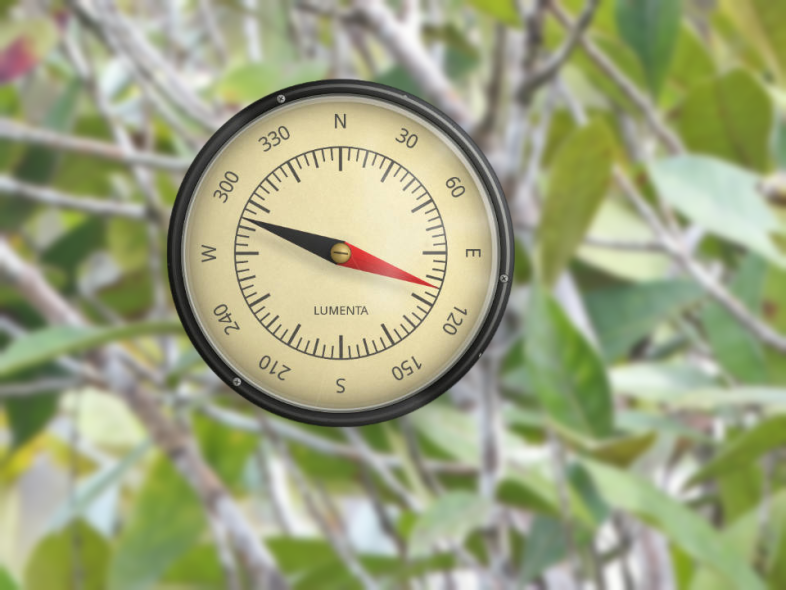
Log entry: 110 °
